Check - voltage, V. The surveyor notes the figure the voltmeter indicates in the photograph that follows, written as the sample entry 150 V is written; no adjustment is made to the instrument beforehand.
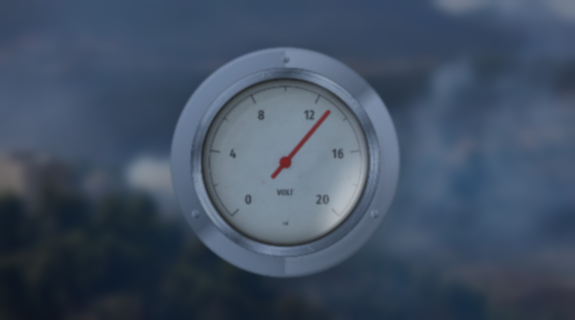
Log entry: 13 V
